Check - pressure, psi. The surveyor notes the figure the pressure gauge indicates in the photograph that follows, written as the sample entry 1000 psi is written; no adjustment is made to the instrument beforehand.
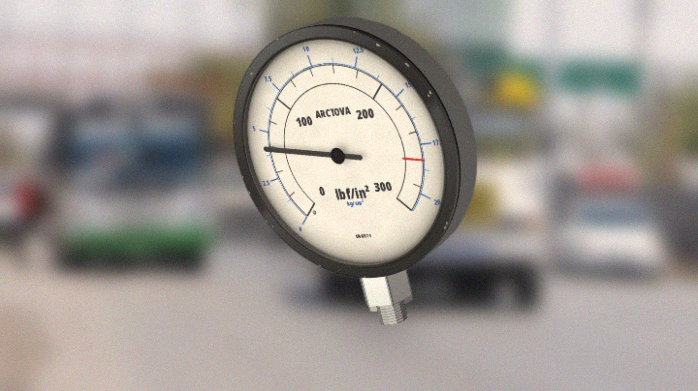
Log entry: 60 psi
